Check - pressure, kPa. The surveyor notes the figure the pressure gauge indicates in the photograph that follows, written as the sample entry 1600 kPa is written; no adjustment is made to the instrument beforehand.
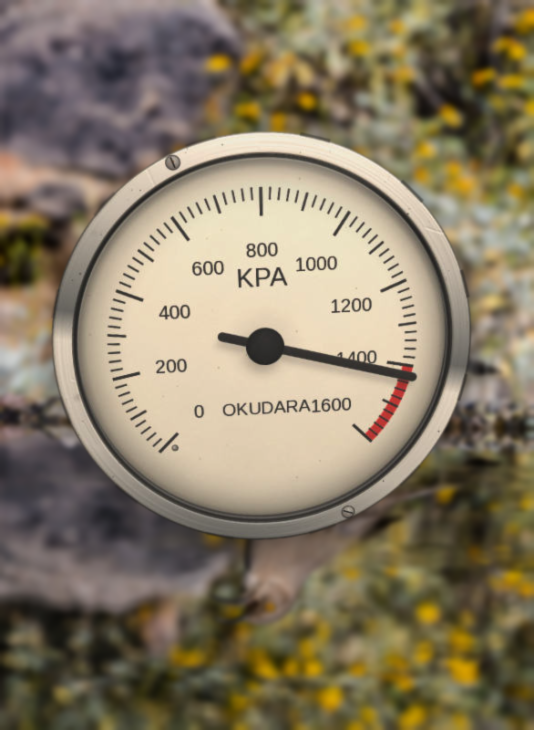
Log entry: 1420 kPa
